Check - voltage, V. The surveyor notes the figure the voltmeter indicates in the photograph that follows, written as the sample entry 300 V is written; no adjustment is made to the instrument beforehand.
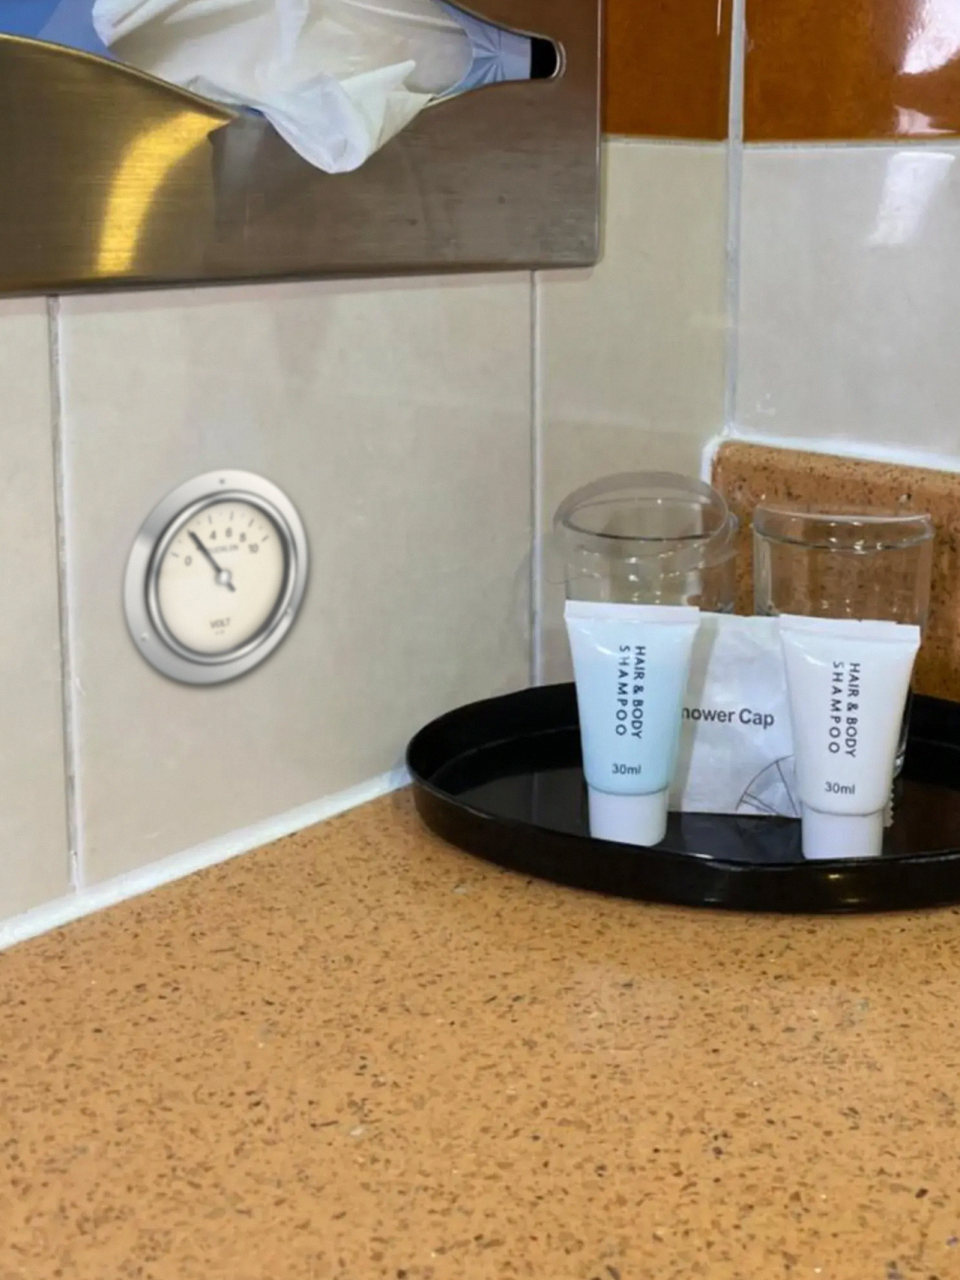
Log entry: 2 V
